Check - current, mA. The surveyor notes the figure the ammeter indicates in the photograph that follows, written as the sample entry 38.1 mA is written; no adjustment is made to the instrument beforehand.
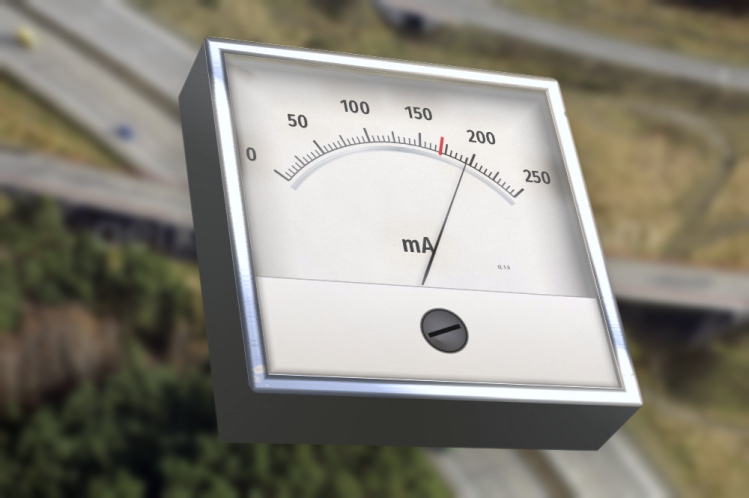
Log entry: 195 mA
